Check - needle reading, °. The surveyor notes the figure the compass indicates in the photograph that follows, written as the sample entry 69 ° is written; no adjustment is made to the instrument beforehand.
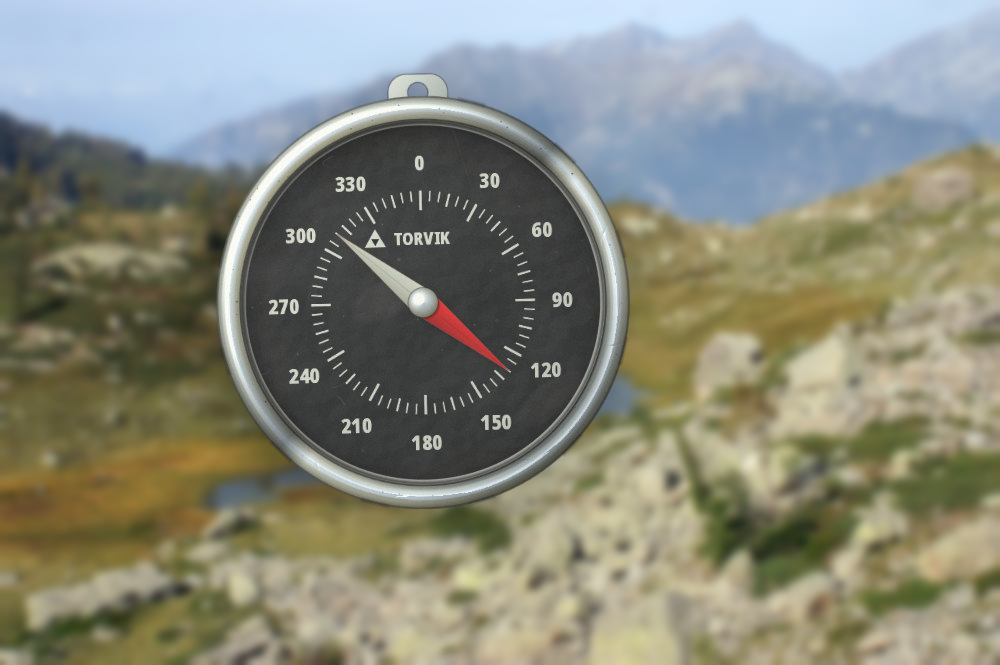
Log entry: 130 °
